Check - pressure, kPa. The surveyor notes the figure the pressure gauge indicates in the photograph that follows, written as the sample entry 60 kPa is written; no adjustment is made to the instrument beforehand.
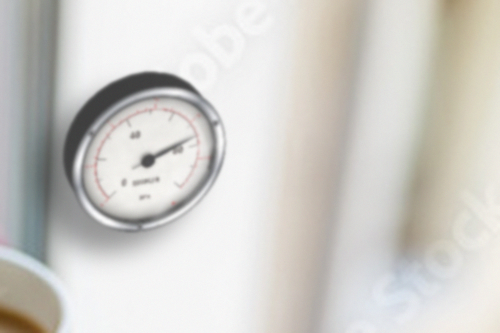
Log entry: 75 kPa
